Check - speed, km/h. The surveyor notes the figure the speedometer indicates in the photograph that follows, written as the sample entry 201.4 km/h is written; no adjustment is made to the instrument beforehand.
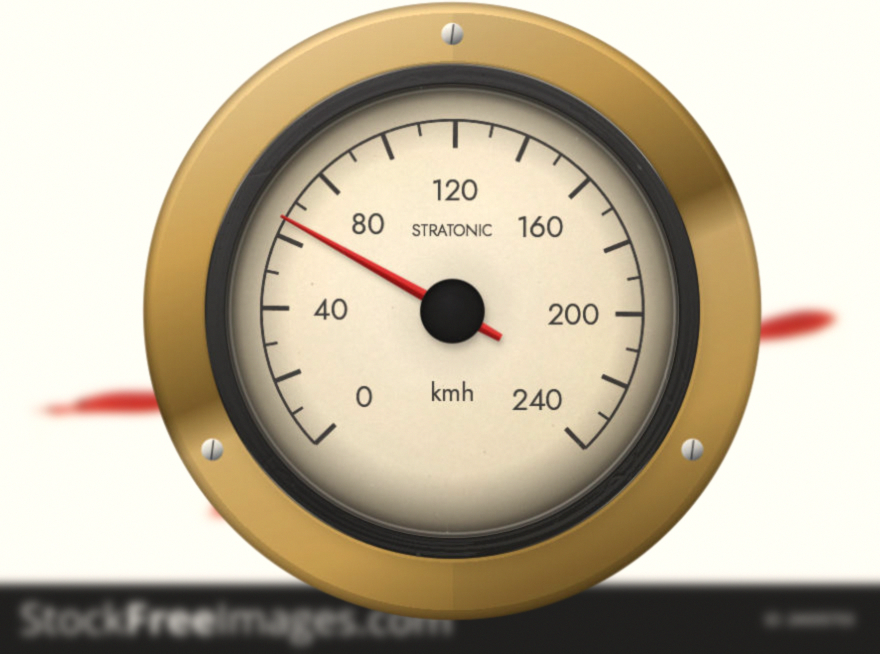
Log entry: 65 km/h
